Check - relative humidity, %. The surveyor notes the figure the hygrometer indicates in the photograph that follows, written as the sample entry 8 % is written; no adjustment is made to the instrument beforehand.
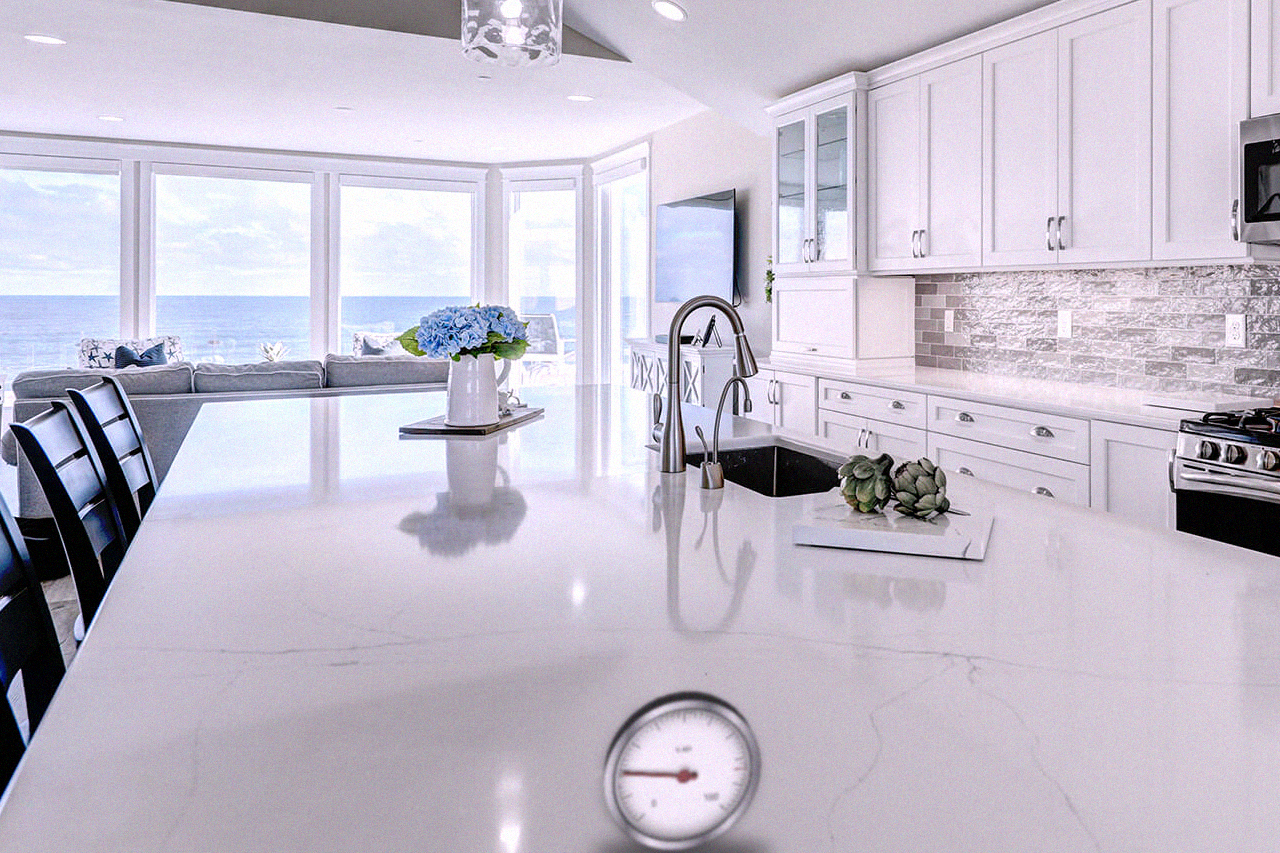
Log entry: 20 %
